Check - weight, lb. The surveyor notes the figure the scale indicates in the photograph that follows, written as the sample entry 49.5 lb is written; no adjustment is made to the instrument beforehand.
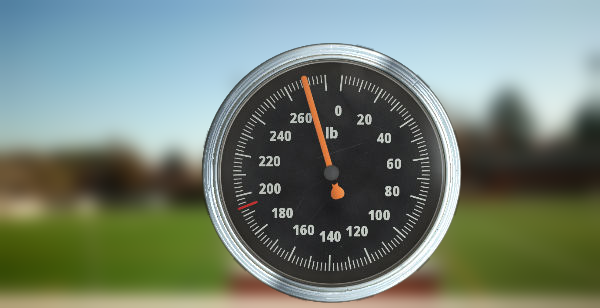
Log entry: 270 lb
